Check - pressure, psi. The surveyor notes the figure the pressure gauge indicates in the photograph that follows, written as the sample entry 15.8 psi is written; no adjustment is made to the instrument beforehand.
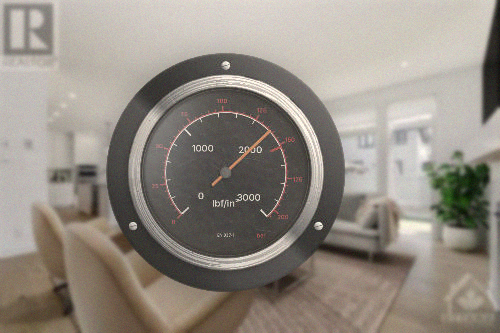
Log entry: 2000 psi
